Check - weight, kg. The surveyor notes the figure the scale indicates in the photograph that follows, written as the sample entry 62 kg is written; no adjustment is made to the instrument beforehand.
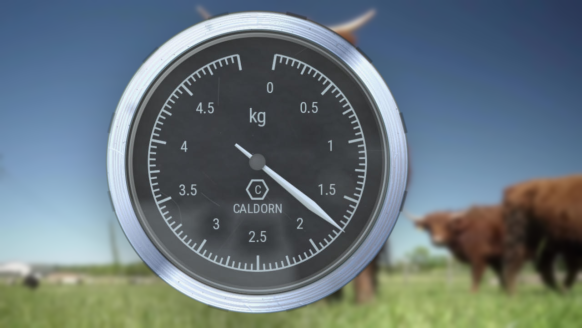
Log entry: 1.75 kg
